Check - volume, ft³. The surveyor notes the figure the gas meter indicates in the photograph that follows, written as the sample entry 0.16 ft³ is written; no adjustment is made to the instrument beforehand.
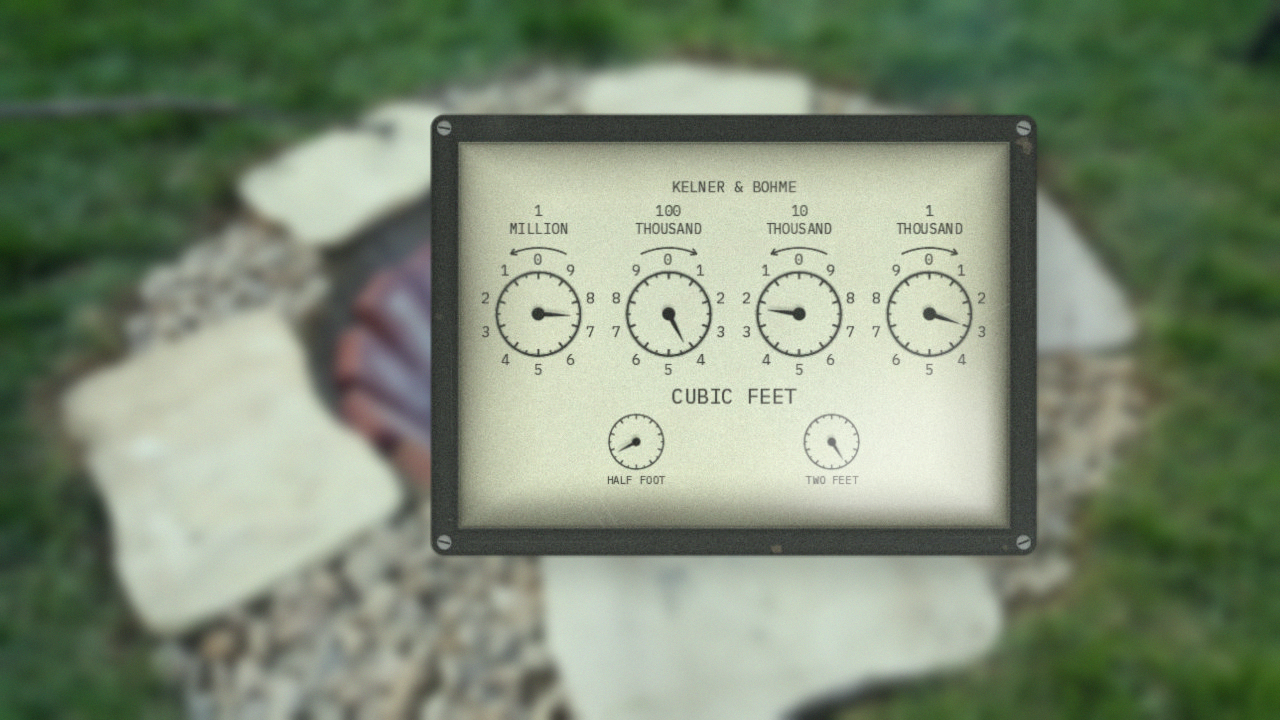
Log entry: 742300 ft³
